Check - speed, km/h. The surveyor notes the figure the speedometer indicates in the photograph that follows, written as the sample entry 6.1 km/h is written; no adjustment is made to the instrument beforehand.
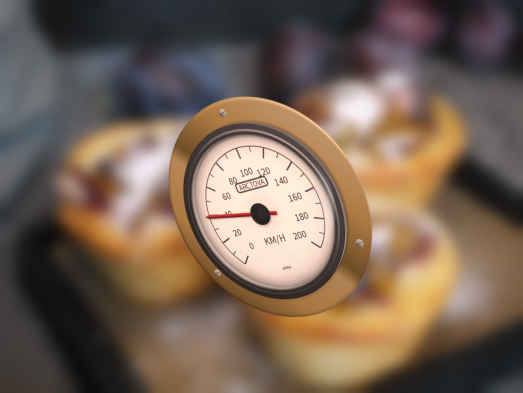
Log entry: 40 km/h
